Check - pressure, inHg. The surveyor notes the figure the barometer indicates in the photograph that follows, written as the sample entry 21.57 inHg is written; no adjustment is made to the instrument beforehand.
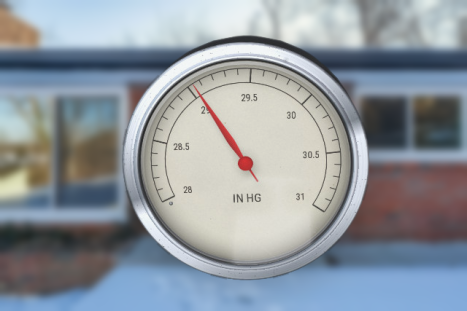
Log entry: 29.05 inHg
